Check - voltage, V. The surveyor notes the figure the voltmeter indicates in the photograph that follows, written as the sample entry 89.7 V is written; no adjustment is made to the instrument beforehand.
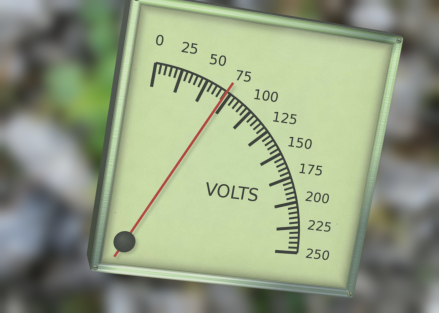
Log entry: 70 V
